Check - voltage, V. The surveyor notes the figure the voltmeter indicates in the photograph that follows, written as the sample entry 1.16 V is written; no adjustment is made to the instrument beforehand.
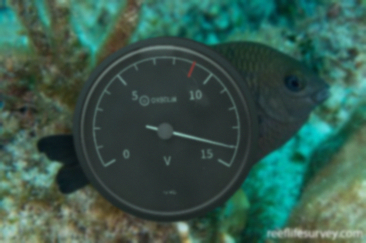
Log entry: 14 V
